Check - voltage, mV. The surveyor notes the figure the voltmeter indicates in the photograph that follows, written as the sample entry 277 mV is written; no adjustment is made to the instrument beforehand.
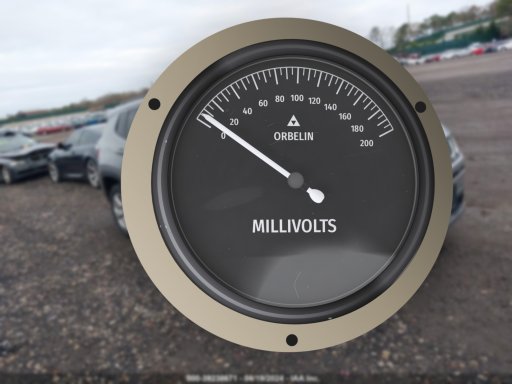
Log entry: 5 mV
